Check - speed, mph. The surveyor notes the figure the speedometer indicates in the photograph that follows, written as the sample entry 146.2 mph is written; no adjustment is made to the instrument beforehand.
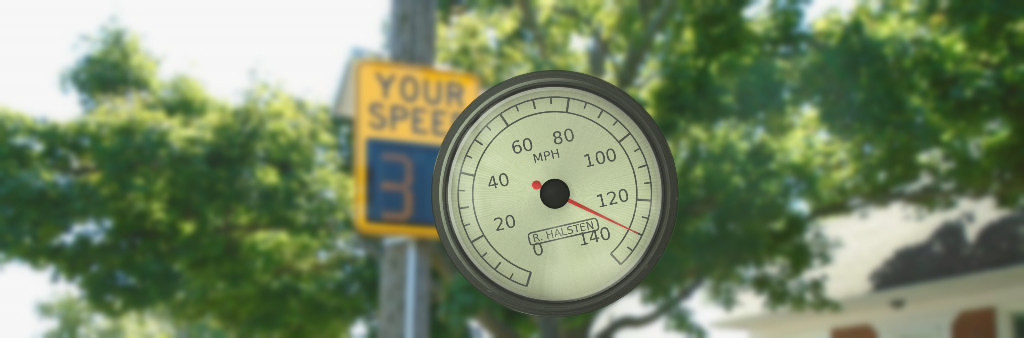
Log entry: 130 mph
